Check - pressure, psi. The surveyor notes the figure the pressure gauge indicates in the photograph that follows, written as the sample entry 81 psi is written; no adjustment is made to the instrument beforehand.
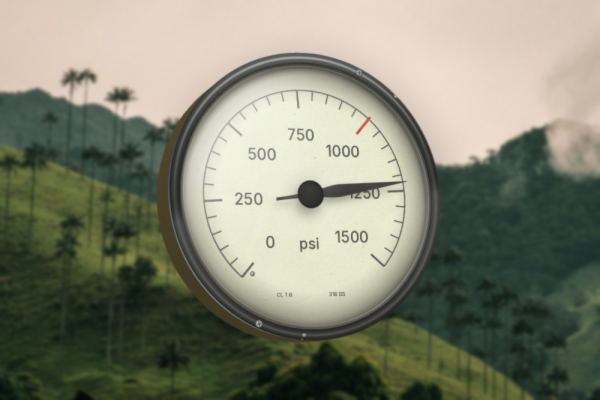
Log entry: 1225 psi
